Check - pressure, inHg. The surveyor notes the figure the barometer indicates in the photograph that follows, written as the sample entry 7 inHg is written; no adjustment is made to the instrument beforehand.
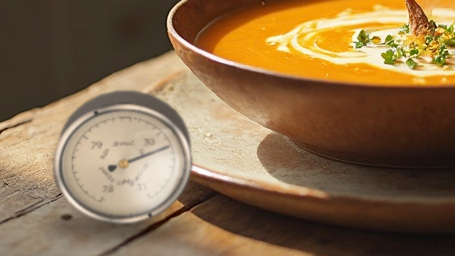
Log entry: 30.2 inHg
